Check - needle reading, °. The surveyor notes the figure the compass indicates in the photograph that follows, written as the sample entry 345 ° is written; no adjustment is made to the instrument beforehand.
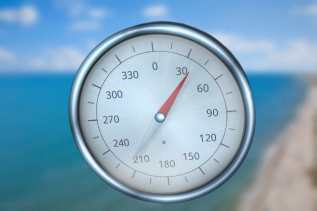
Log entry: 37.5 °
